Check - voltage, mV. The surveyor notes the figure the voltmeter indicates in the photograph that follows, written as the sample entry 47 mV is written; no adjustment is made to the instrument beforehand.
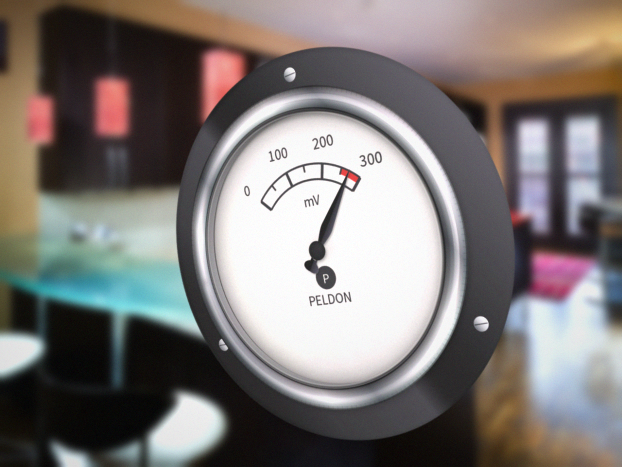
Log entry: 275 mV
